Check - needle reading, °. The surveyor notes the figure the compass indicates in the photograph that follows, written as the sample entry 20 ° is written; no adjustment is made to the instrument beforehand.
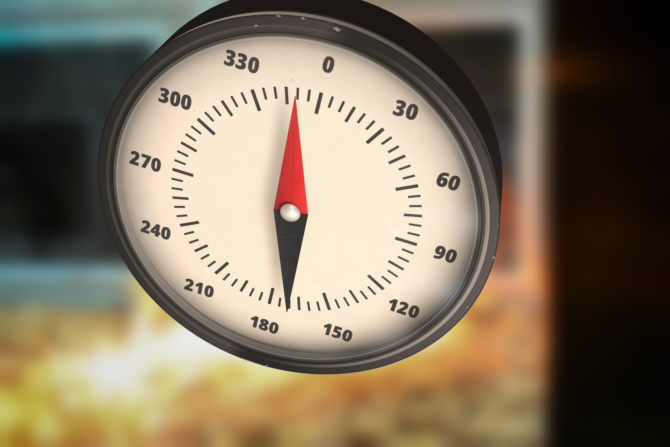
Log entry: 350 °
